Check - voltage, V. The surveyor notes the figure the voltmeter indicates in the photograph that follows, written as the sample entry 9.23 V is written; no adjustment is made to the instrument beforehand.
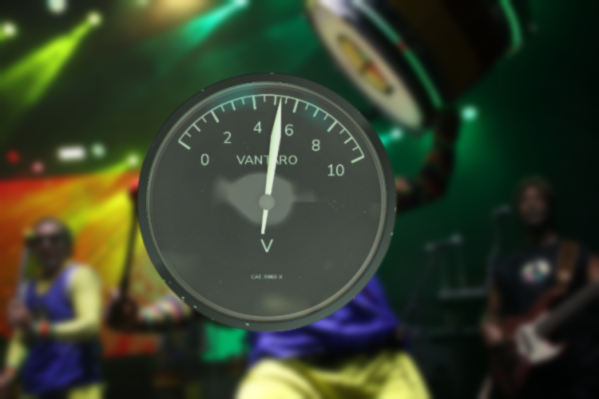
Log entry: 5.25 V
